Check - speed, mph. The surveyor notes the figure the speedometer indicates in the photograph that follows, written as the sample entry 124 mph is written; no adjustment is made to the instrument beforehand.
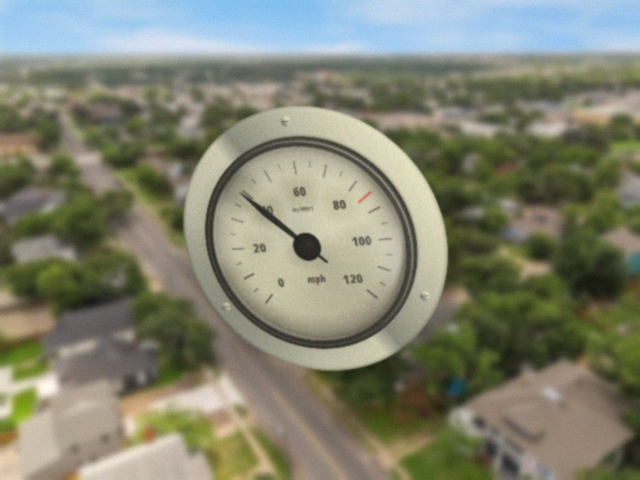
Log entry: 40 mph
